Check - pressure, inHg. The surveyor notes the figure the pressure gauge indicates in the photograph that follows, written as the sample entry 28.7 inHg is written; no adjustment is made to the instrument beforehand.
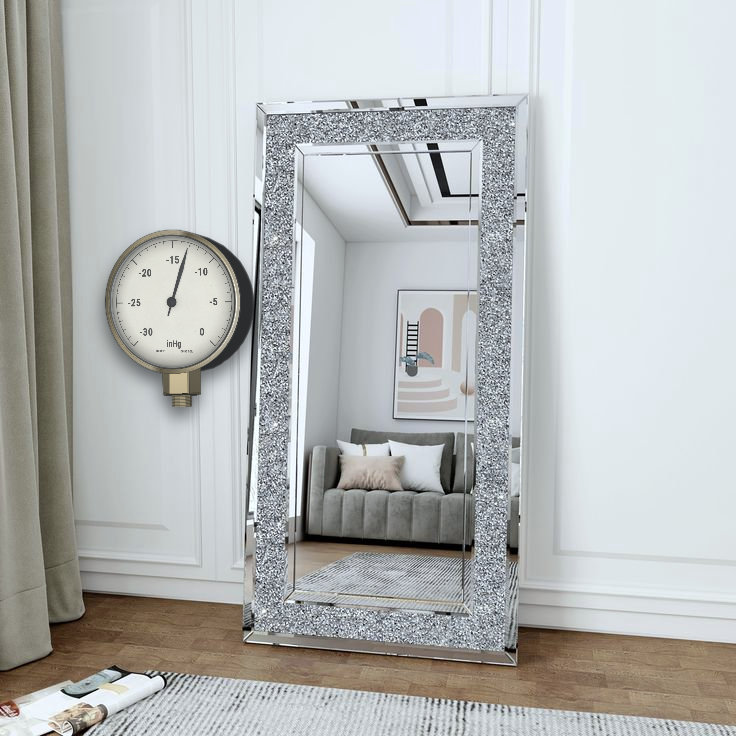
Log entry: -13 inHg
